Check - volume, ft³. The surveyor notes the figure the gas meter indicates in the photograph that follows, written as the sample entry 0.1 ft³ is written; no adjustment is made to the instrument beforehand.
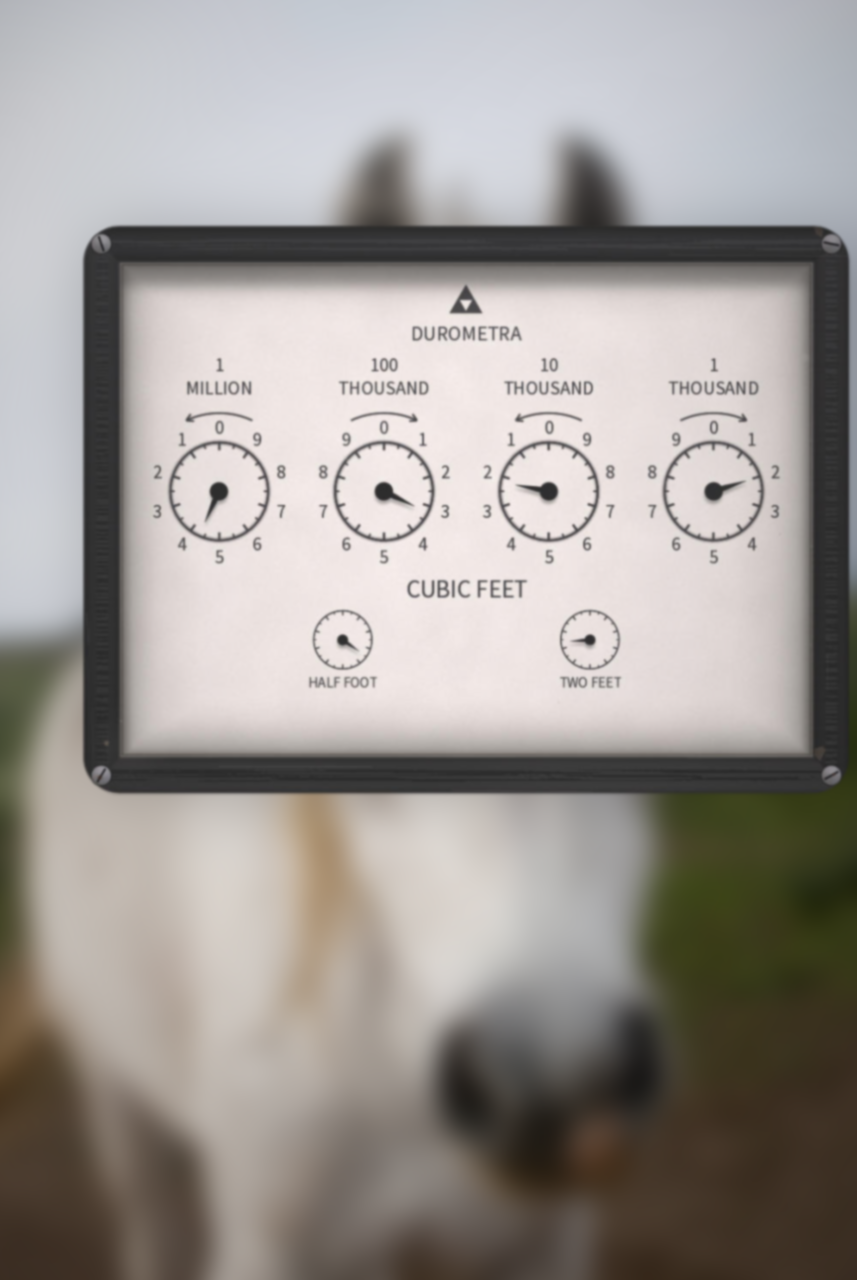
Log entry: 432200 ft³
